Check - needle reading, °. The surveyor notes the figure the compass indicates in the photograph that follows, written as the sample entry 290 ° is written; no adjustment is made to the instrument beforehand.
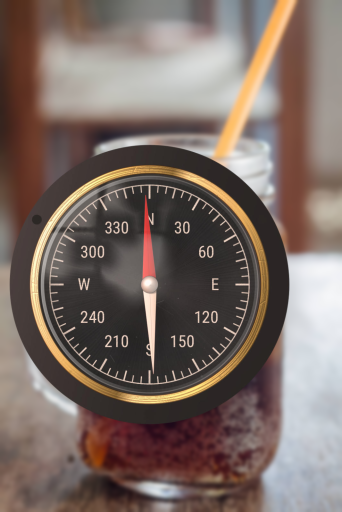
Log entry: 357.5 °
